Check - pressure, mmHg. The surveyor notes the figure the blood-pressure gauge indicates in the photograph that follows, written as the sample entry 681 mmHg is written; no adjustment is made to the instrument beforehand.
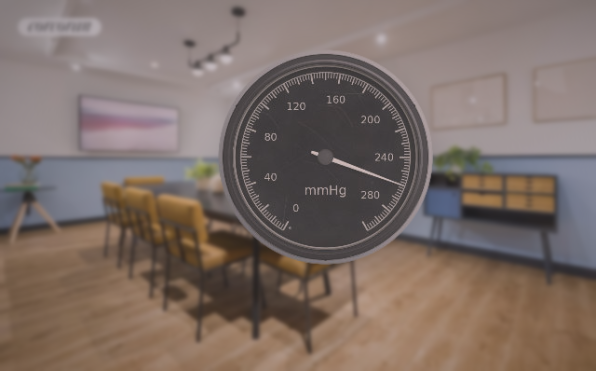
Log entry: 260 mmHg
